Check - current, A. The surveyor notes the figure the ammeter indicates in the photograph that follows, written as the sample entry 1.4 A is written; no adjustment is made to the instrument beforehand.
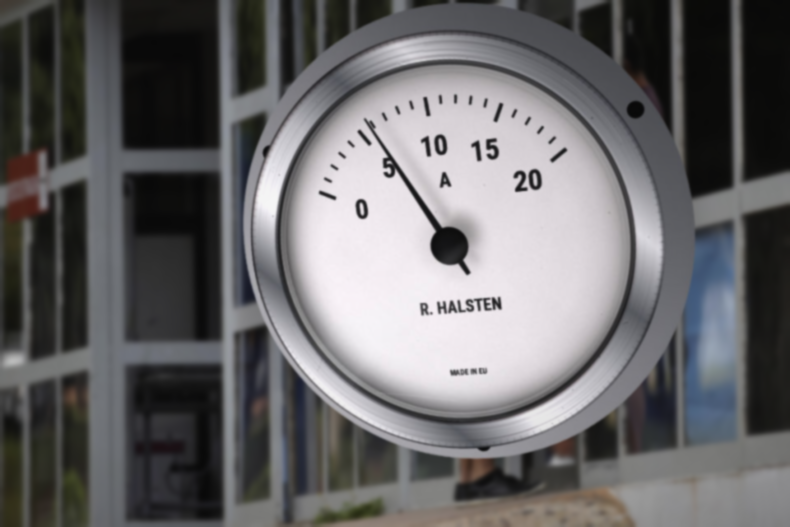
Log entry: 6 A
